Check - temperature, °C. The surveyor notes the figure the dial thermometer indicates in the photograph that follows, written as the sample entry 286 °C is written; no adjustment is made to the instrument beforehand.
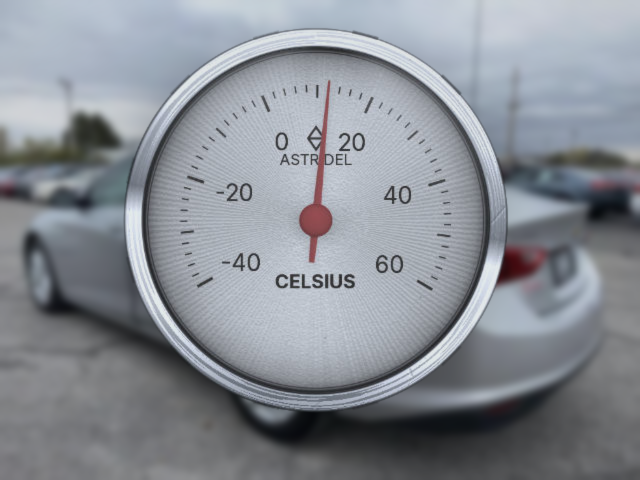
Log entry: 12 °C
